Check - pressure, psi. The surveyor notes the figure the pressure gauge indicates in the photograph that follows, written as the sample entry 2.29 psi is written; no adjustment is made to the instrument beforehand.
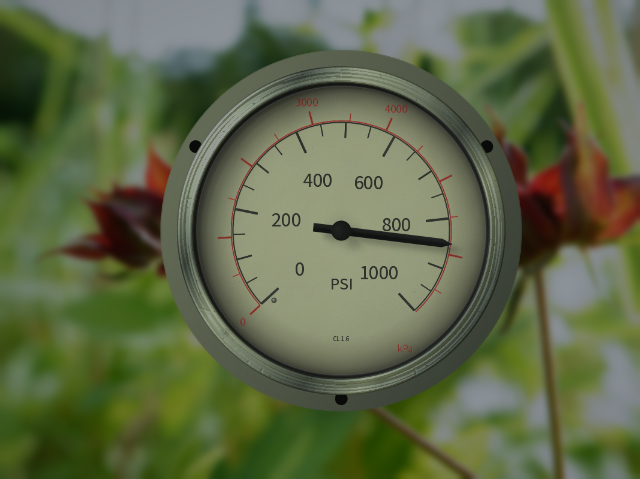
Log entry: 850 psi
